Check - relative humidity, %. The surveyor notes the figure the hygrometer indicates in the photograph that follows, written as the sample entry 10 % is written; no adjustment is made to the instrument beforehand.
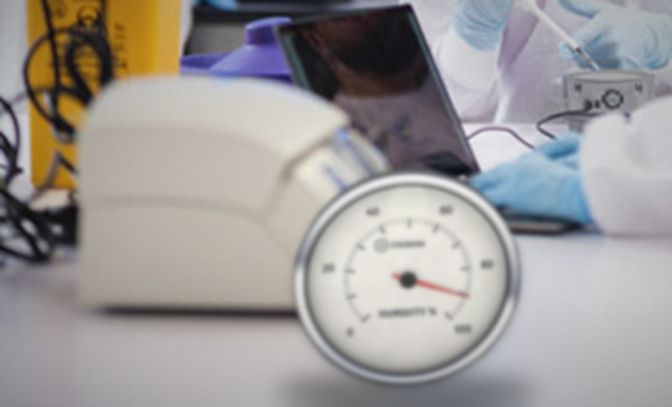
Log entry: 90 %
